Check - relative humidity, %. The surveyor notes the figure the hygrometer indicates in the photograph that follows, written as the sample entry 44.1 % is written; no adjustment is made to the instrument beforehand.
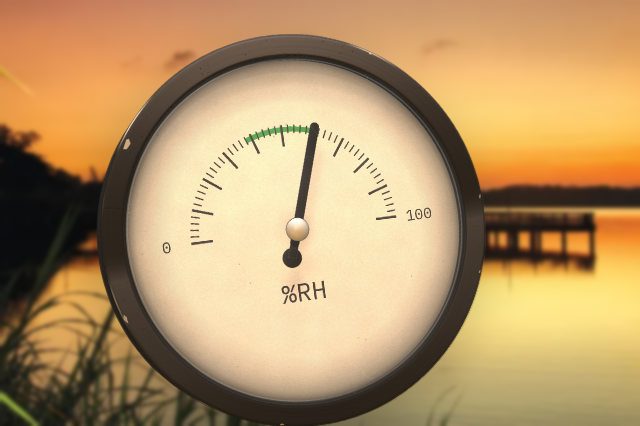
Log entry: 60 %
